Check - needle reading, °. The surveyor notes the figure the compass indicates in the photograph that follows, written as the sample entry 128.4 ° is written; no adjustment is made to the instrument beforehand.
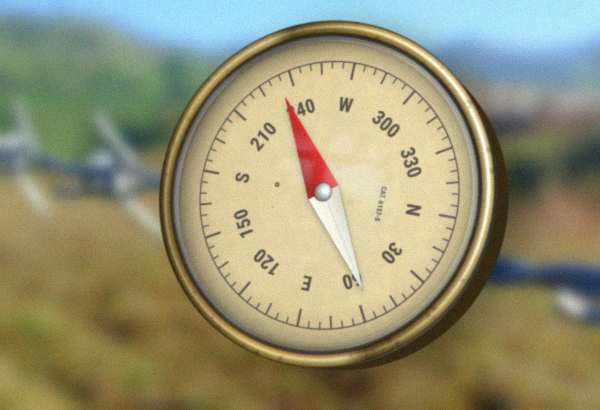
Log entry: 235 °
